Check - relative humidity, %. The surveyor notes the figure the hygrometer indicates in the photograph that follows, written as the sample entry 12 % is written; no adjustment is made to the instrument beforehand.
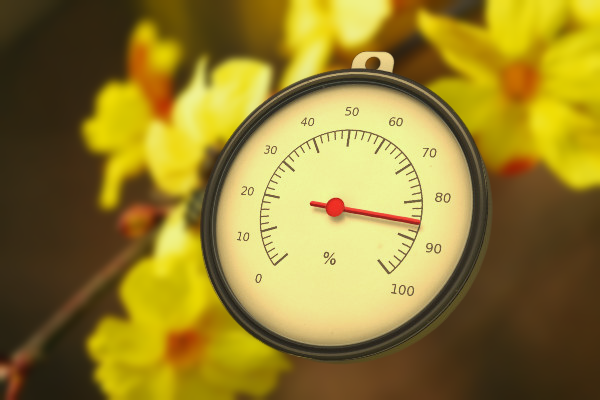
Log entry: 86 %
